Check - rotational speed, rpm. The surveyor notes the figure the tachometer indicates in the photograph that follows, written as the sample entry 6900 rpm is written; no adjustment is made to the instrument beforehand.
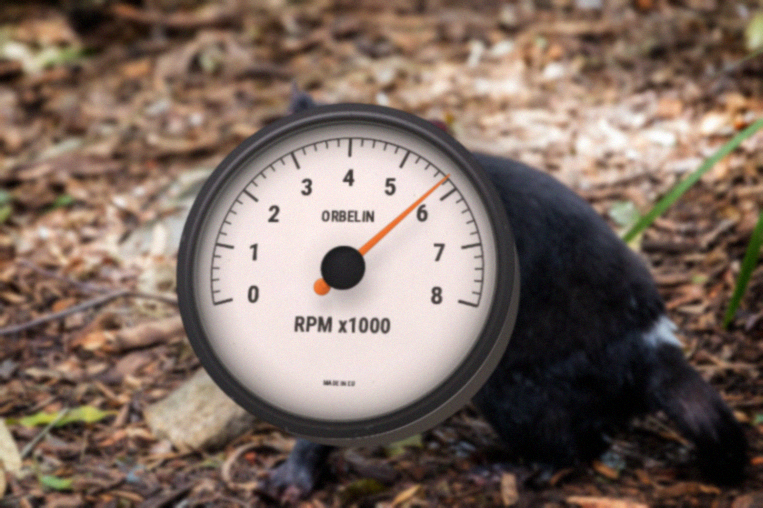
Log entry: 5800 rpm
